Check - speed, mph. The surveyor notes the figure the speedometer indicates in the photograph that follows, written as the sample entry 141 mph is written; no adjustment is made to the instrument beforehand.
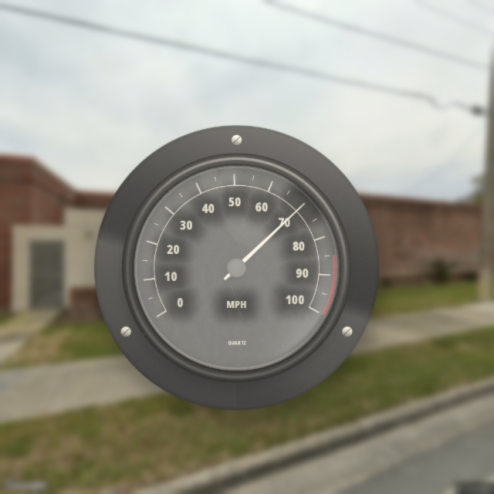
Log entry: 70 mph
